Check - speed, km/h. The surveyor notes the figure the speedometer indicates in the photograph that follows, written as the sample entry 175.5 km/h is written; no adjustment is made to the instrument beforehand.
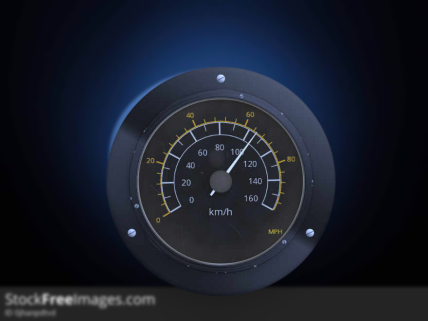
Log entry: 105 km/h
